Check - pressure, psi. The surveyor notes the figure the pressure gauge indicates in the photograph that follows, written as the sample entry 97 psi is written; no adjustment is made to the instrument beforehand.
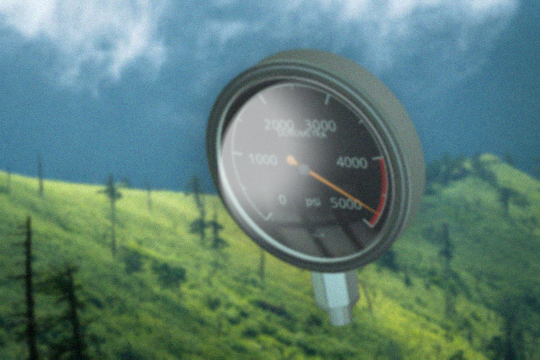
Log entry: 4750 psi
